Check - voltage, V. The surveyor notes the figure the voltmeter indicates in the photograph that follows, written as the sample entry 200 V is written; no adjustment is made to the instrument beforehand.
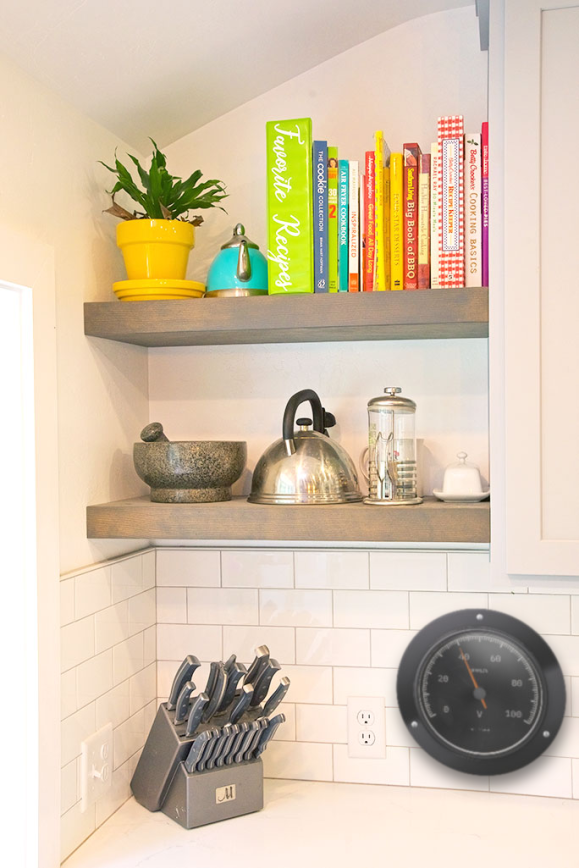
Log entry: 40 V
